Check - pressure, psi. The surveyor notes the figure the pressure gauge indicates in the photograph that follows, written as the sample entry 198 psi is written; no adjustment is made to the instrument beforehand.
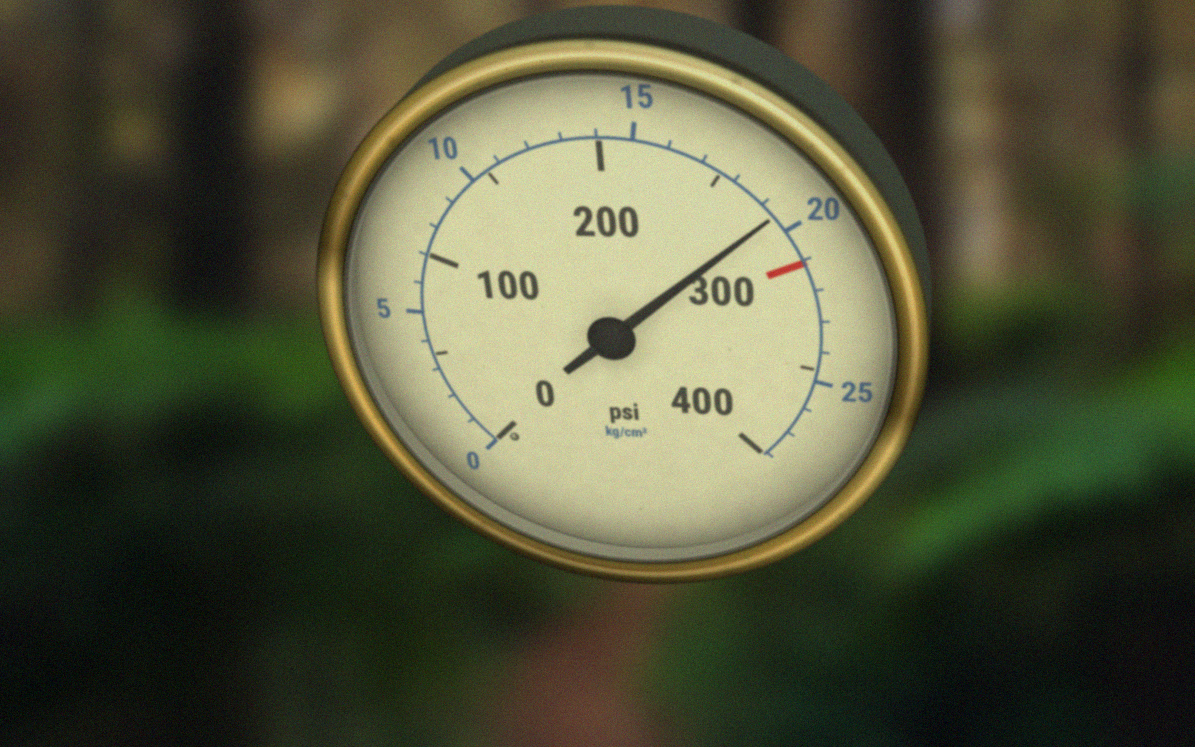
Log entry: 275 psi
